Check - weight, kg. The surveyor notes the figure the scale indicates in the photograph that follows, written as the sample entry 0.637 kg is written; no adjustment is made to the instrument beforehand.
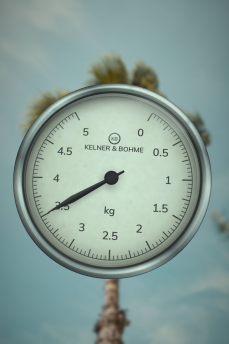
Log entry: 3.5 kg
